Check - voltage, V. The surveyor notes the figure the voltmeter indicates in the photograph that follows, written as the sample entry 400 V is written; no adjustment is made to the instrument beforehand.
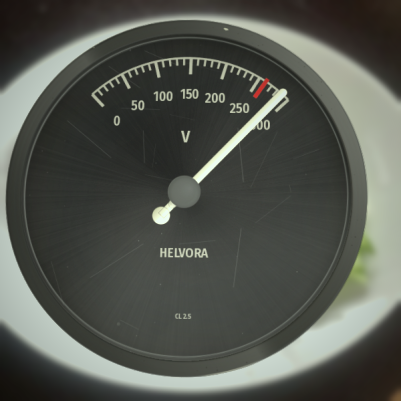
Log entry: 290 V
